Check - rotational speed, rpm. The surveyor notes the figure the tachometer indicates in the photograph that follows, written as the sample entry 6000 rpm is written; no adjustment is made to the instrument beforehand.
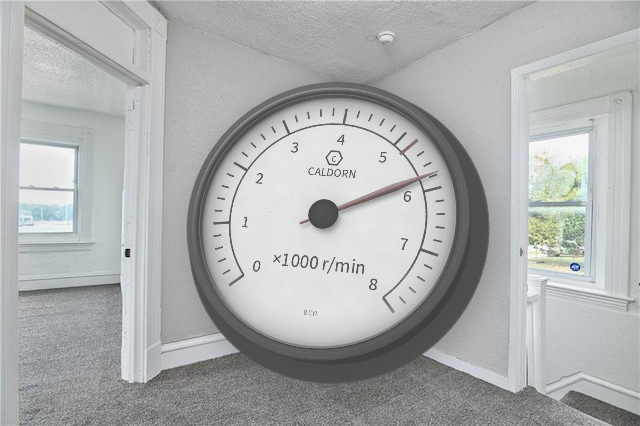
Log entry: 5800 rpm
